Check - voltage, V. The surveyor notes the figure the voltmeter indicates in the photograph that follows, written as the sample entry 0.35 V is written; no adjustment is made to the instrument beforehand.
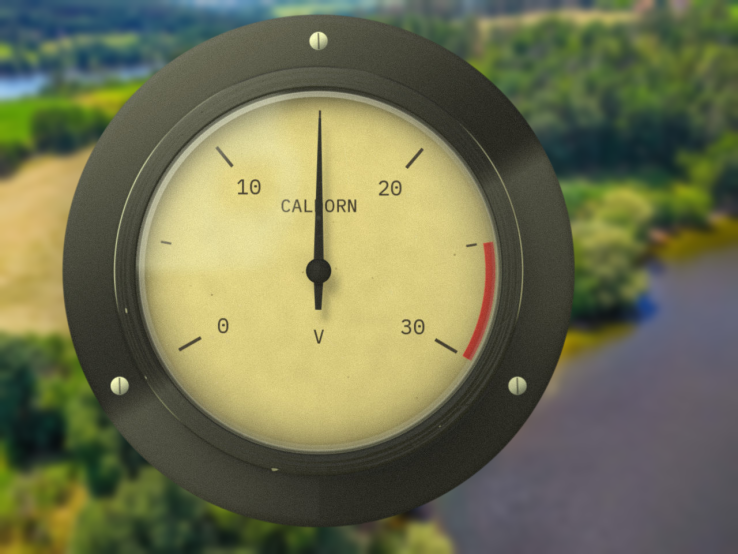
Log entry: 15 V
